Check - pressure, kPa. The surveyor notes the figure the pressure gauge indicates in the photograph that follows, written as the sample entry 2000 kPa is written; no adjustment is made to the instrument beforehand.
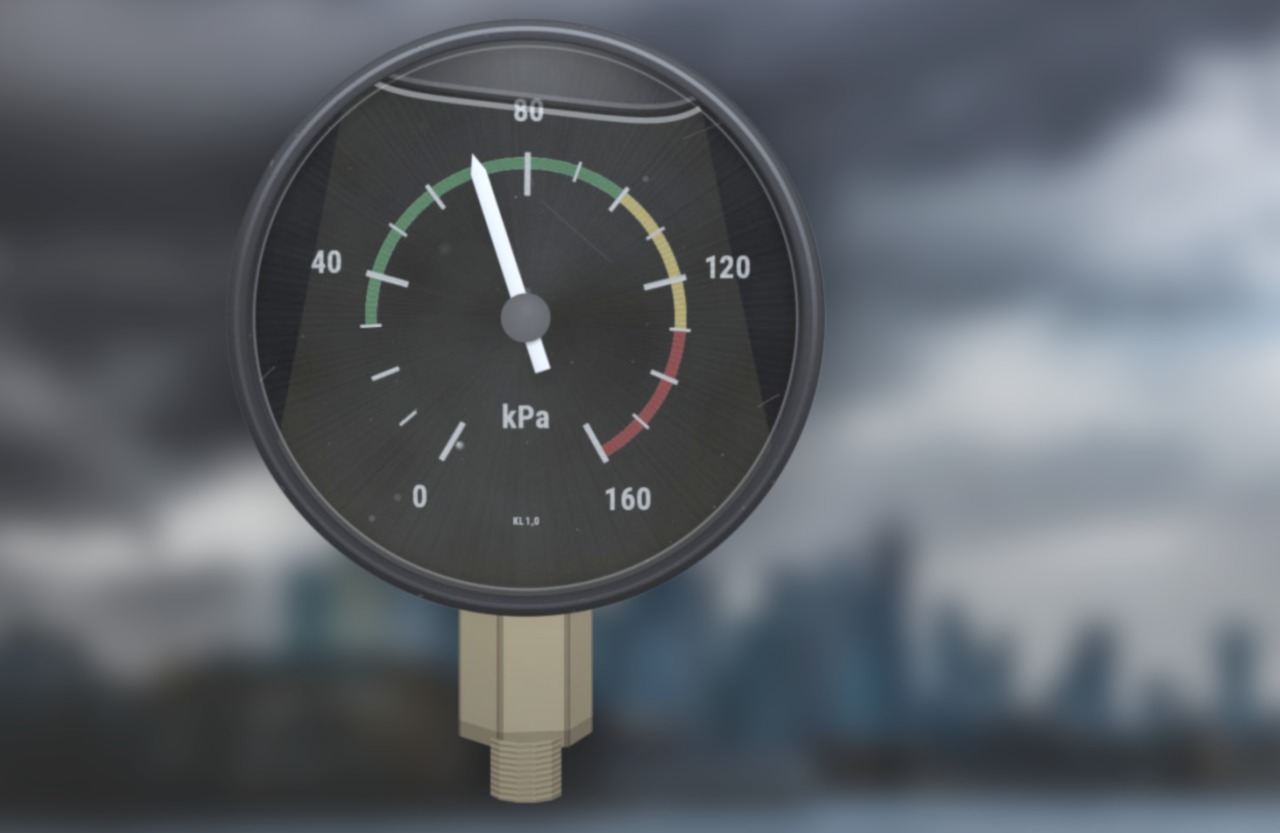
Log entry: 70 kPa
